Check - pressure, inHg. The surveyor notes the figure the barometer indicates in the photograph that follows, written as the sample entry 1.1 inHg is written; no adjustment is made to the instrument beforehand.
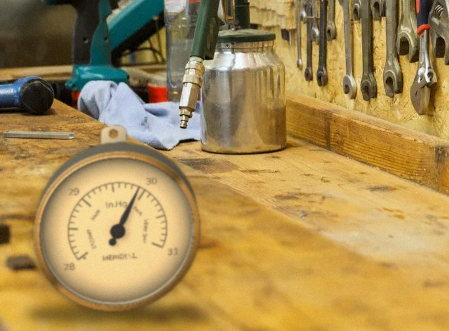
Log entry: 29.9 inHg
